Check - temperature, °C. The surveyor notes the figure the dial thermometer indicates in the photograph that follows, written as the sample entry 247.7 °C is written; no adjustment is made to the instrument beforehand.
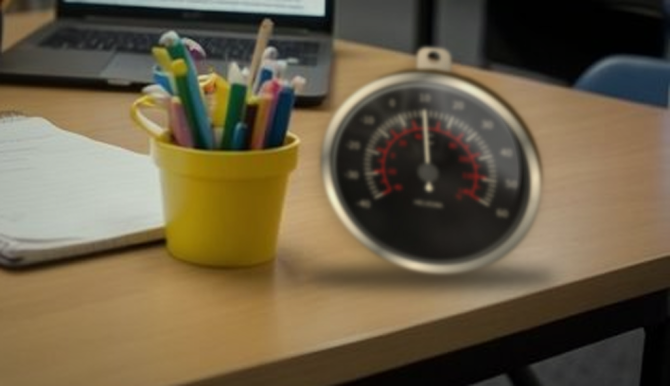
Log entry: 10 °C
